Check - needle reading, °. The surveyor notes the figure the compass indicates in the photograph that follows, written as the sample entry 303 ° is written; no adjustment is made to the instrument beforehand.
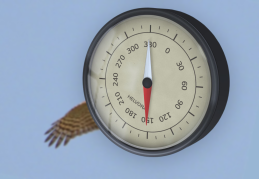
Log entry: 150 °
